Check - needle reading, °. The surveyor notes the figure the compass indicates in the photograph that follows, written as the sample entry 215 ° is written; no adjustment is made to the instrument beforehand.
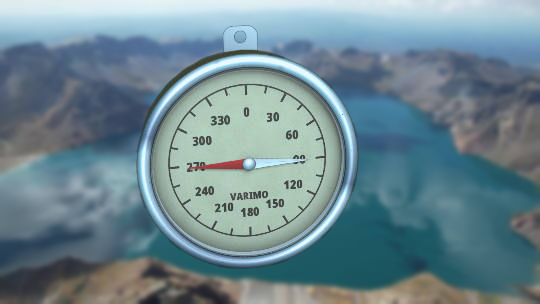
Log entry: 270 °
